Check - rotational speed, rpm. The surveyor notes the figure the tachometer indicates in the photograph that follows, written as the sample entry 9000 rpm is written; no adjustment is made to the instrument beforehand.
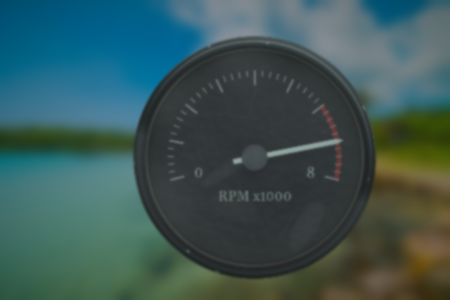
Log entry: 7000 rpm
